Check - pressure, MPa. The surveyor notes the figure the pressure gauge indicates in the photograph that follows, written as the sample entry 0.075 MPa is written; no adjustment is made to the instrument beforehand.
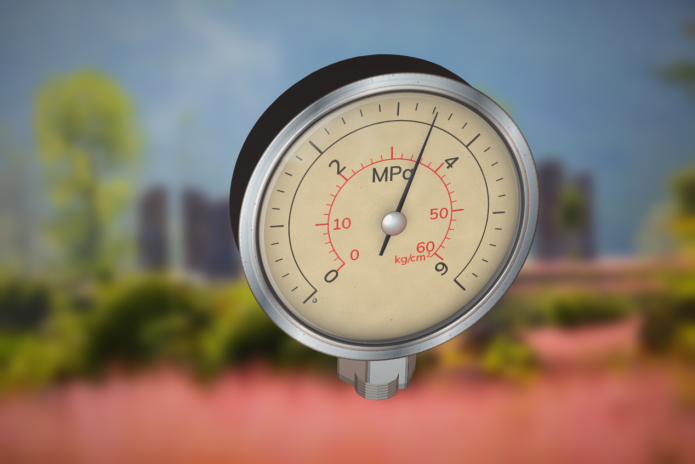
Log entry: 3.4 MPa
